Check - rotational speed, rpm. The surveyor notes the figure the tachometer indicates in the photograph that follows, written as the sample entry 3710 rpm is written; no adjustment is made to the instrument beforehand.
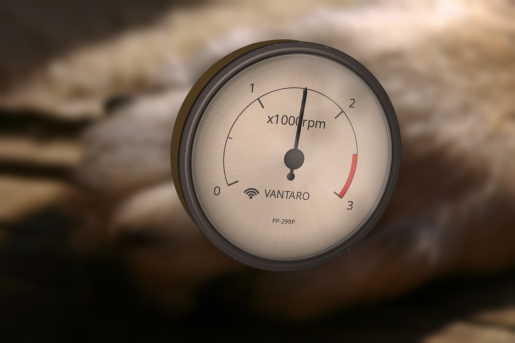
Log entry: 1500 rpm
